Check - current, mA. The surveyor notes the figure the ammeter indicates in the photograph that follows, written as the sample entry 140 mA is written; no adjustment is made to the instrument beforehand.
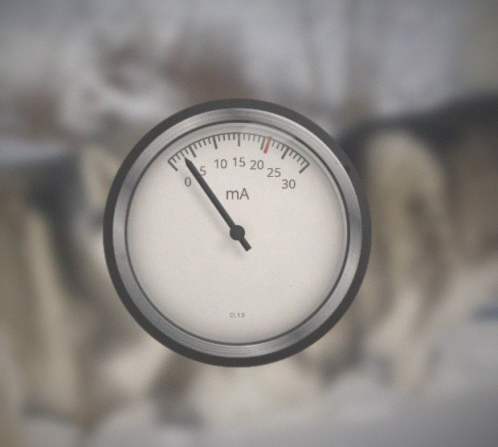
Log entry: 3 mA
